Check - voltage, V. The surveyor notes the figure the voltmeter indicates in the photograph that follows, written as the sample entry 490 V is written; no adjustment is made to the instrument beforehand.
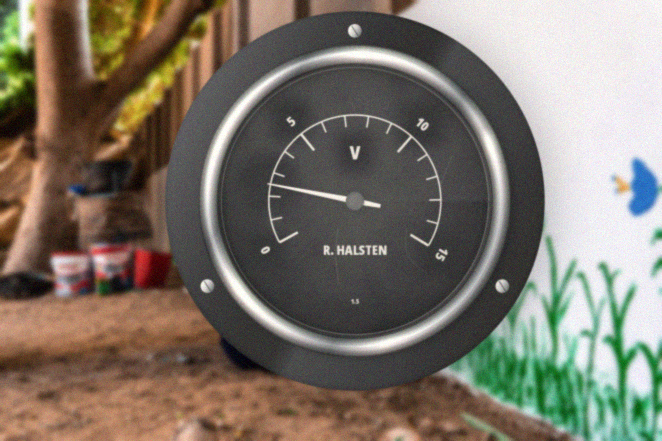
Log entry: 2.5 V
